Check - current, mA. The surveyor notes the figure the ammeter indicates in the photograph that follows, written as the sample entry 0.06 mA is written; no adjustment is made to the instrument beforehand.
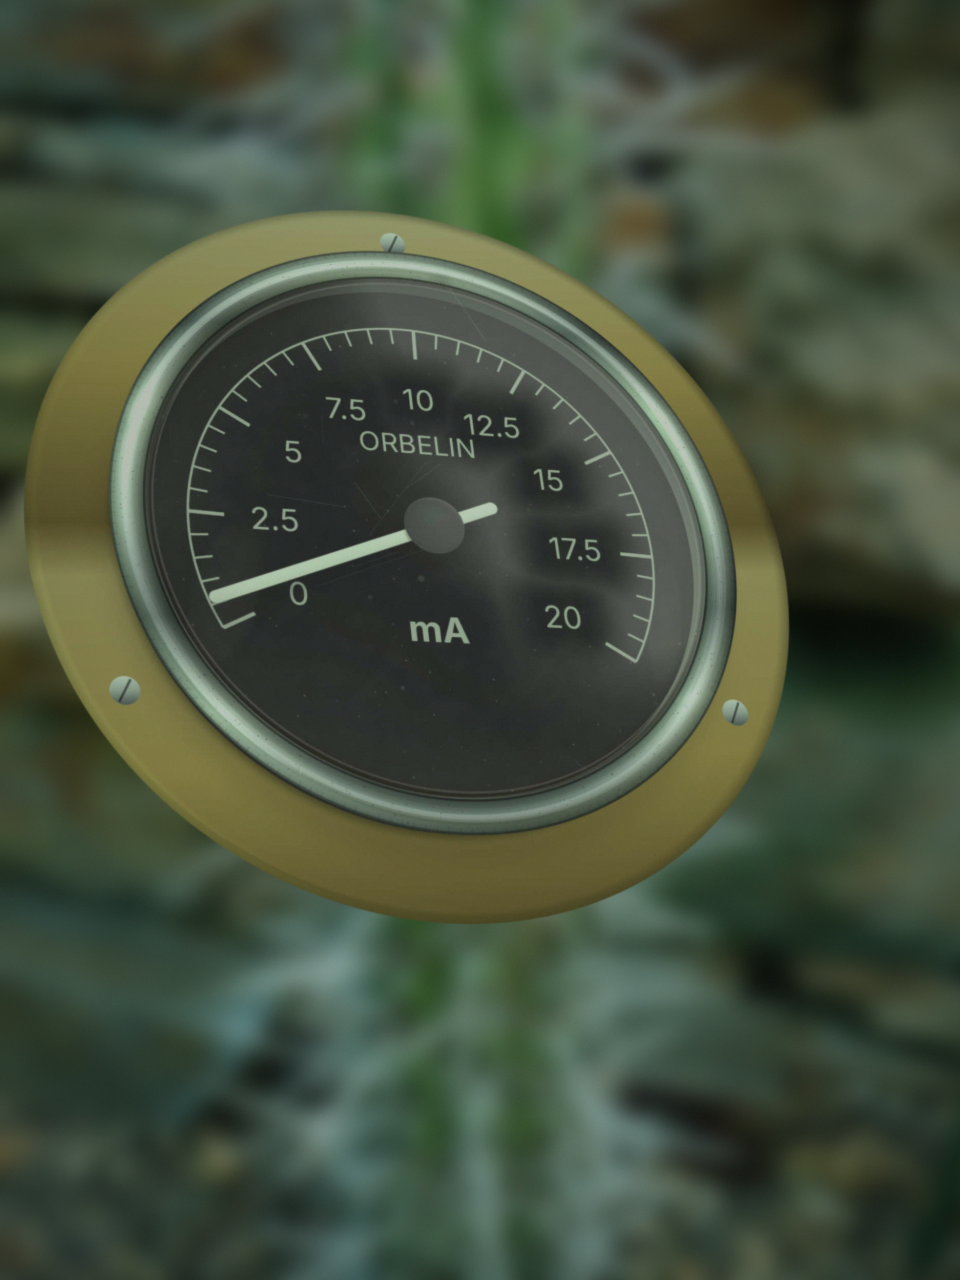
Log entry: 0.5 mA
